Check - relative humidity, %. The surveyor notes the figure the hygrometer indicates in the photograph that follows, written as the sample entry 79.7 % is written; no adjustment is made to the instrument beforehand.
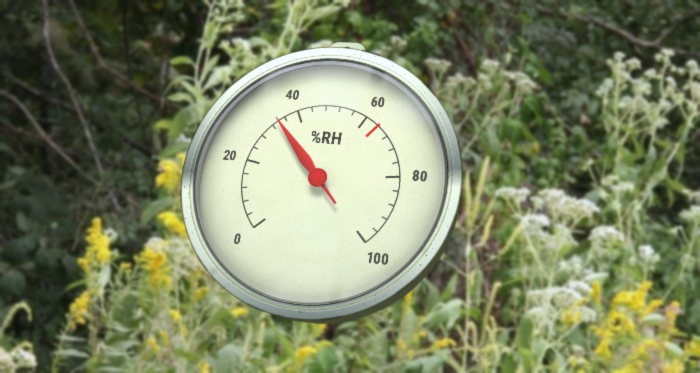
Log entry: 34 %
